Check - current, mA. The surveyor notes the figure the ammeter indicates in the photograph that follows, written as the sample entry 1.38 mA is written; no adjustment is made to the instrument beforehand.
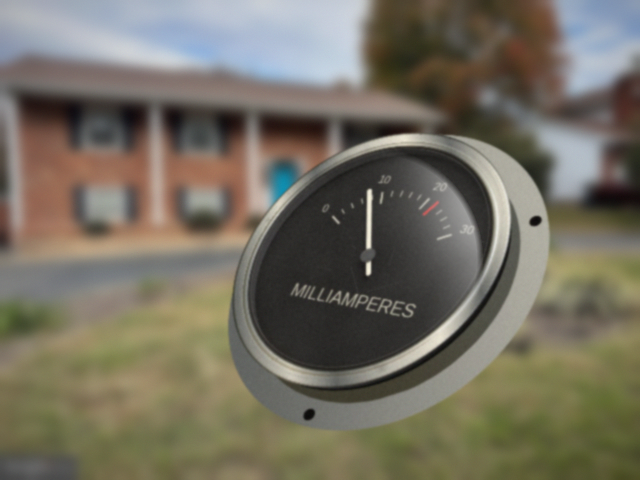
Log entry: 8 mA
